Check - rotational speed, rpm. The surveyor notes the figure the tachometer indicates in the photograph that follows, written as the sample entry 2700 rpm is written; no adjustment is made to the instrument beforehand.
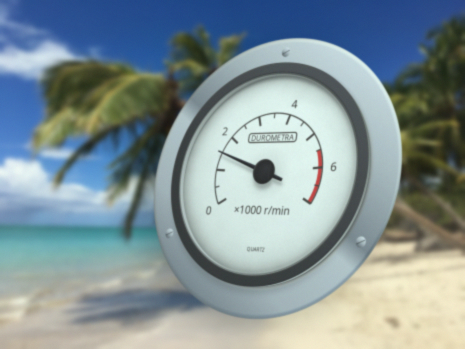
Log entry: 1500 rpm
